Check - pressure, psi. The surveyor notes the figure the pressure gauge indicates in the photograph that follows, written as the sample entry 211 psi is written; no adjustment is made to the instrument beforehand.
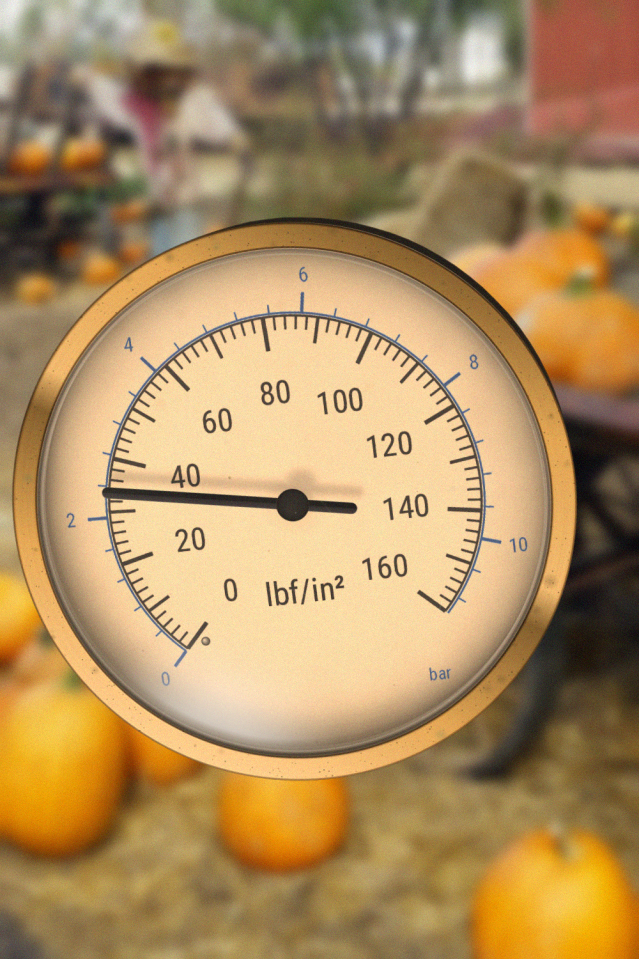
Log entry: 34 psi
